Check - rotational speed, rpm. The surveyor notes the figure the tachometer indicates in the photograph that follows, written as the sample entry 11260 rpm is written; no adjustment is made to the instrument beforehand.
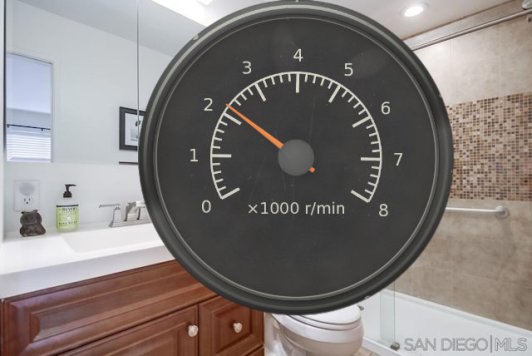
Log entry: 2200 rpm
